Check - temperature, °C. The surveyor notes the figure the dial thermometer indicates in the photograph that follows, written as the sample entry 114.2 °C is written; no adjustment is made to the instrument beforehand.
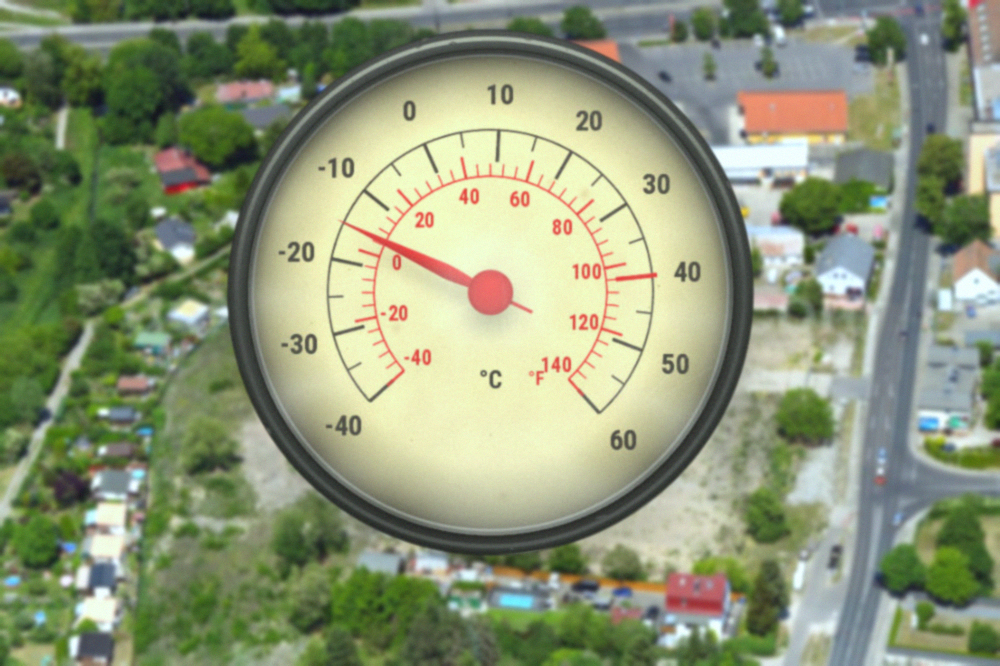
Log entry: -15 °C
